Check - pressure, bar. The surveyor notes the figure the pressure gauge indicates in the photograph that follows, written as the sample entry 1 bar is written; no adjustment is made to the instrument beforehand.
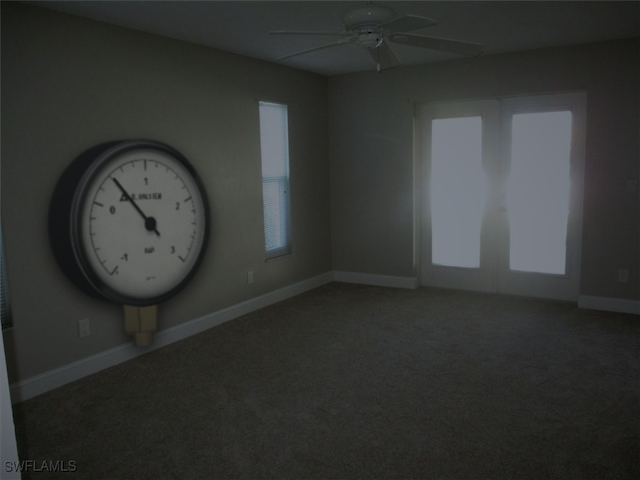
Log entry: 0.4 bar
